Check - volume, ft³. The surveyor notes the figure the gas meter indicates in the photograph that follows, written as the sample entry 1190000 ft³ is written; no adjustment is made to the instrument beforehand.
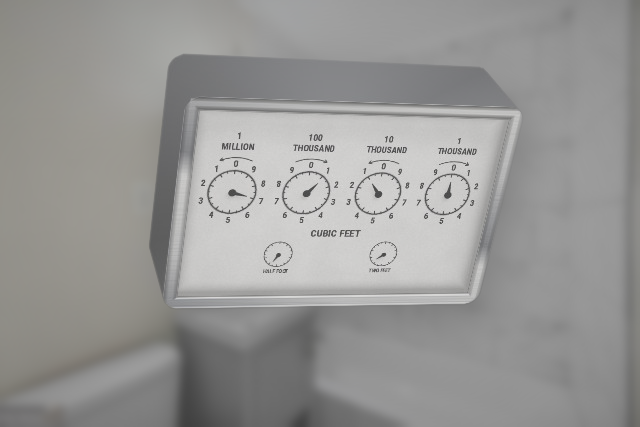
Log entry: 711000 ft³
